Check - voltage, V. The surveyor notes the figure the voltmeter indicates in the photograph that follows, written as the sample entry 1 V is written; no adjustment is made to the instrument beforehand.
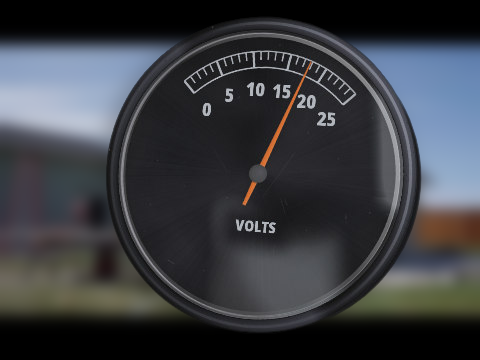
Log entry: 18 V
